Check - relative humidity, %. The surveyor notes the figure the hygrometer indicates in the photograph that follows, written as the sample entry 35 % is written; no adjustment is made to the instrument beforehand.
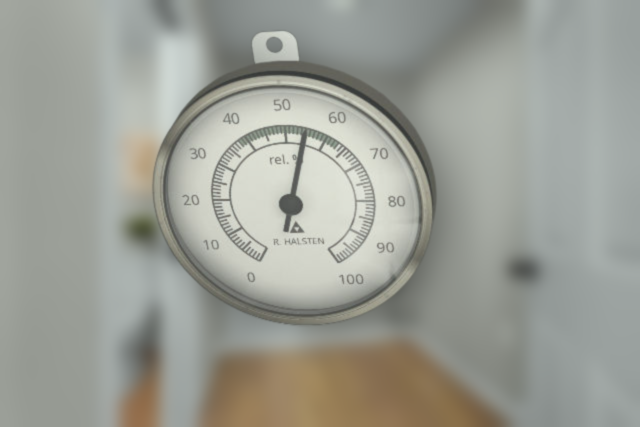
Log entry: 55 %
